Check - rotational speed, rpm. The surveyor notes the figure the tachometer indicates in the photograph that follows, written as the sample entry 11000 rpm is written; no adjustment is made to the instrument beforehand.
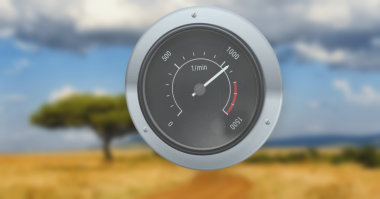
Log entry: 1050 rpm
